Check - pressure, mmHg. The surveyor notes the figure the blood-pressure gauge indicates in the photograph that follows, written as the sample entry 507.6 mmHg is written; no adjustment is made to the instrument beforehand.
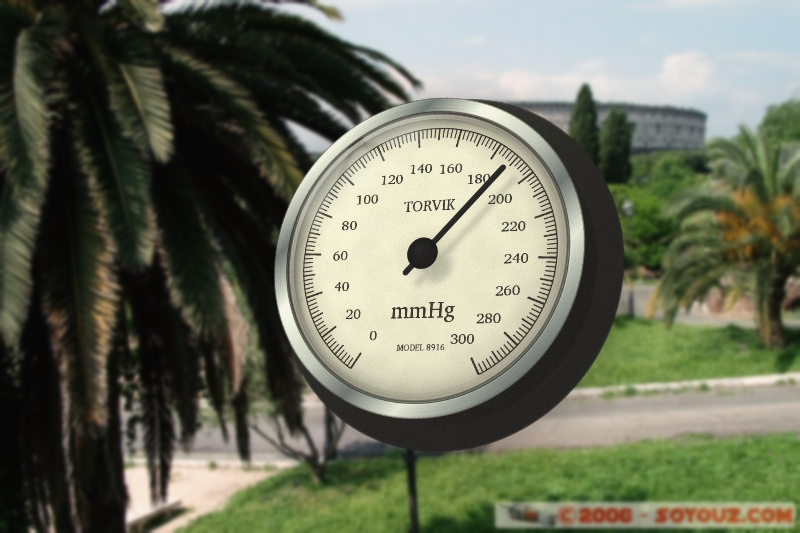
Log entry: 190 mmHg
